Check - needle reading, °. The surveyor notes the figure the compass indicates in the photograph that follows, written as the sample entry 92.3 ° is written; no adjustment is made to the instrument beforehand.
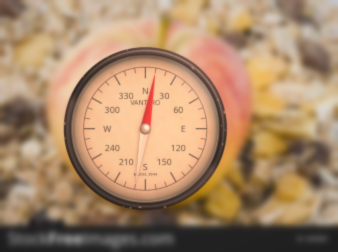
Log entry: 10 °
